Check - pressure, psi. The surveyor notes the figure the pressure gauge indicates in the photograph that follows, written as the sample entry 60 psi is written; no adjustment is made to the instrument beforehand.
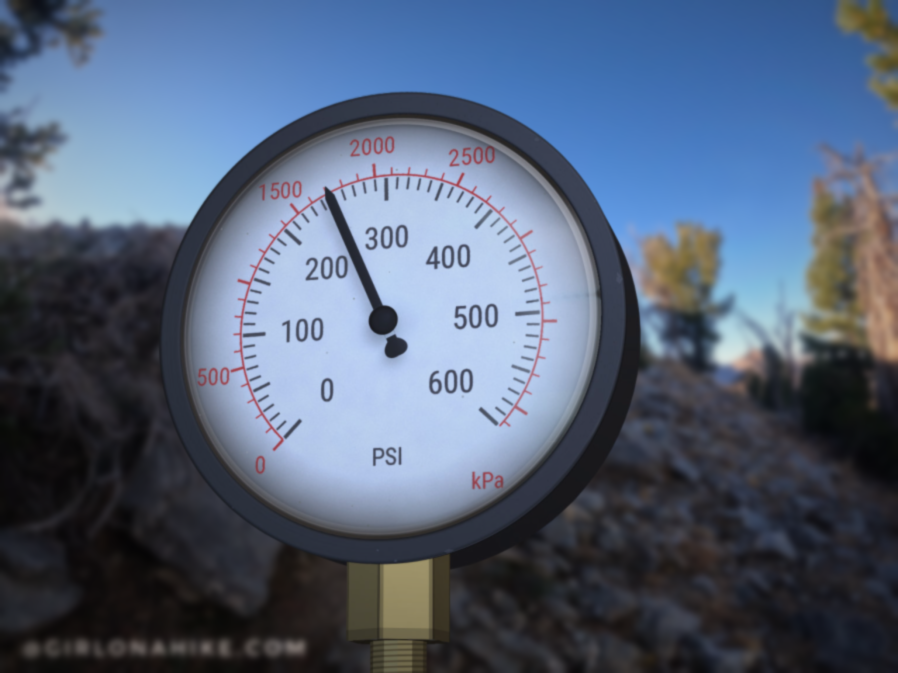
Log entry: 250 psi
